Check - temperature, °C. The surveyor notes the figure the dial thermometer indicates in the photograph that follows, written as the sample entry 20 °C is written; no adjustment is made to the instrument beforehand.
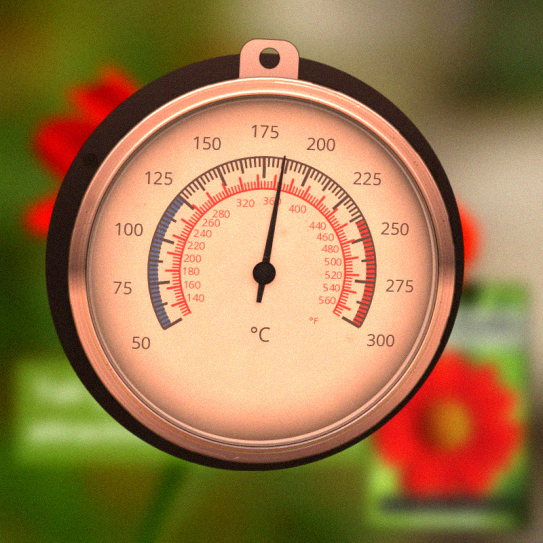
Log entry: 185 °C
